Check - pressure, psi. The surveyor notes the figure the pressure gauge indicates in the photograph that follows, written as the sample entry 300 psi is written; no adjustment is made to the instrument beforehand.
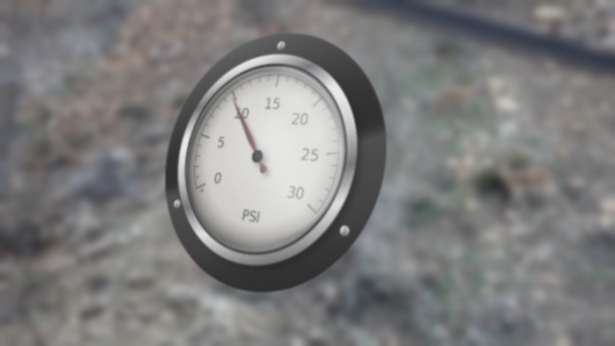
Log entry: 10 psi
